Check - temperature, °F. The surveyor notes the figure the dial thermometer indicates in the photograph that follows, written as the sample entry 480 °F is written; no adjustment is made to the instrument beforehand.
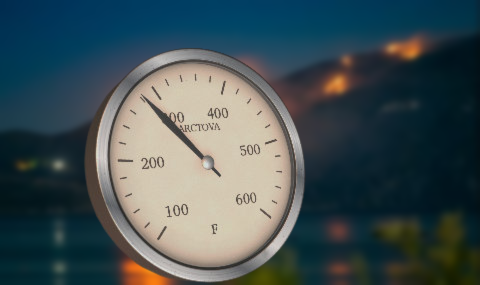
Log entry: 280 °F
